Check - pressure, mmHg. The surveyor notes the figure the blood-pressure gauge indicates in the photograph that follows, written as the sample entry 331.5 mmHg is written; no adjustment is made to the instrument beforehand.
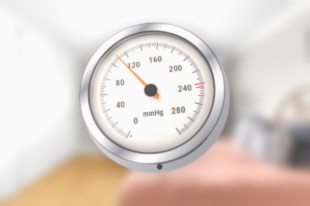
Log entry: 110 mmHg
